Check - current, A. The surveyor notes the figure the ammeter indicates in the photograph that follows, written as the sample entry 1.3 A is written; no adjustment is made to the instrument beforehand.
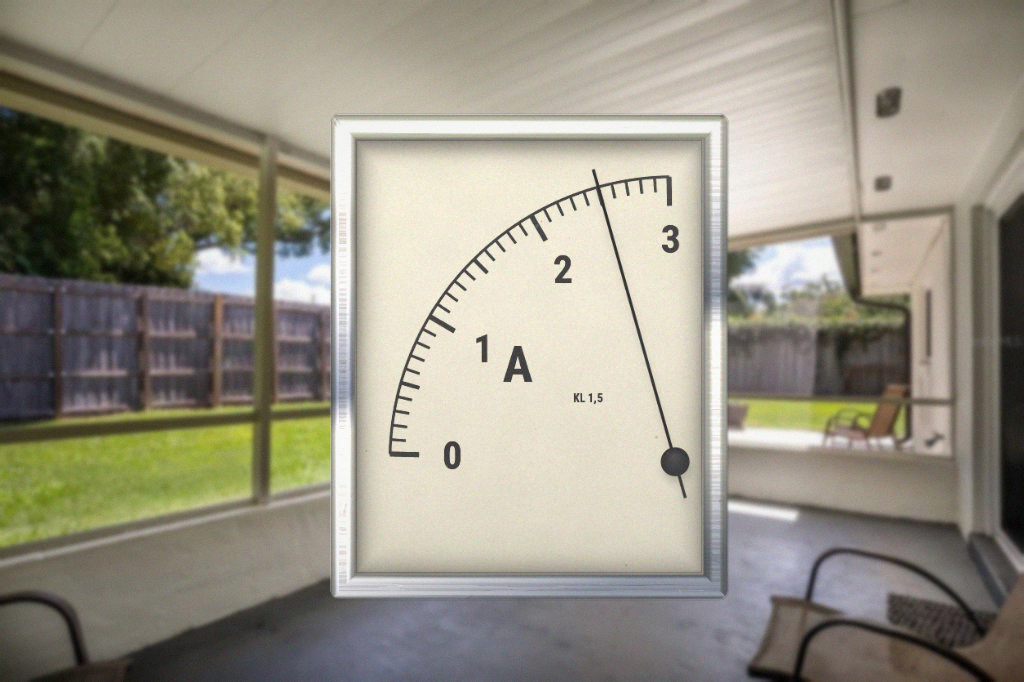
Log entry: 2.5 A
